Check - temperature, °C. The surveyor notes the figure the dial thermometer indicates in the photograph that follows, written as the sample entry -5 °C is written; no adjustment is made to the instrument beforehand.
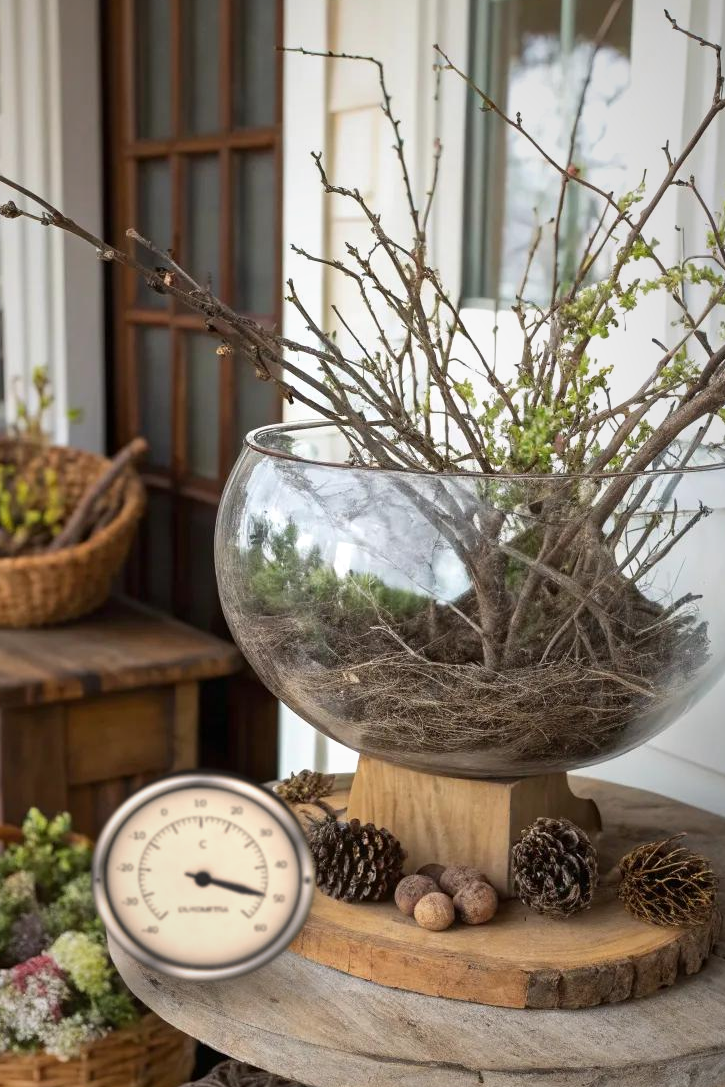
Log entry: 50 °C
